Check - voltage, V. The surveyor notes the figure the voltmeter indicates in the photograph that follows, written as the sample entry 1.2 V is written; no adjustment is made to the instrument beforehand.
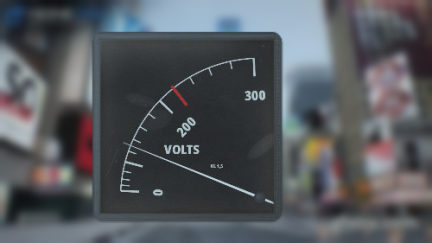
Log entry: 130 V
